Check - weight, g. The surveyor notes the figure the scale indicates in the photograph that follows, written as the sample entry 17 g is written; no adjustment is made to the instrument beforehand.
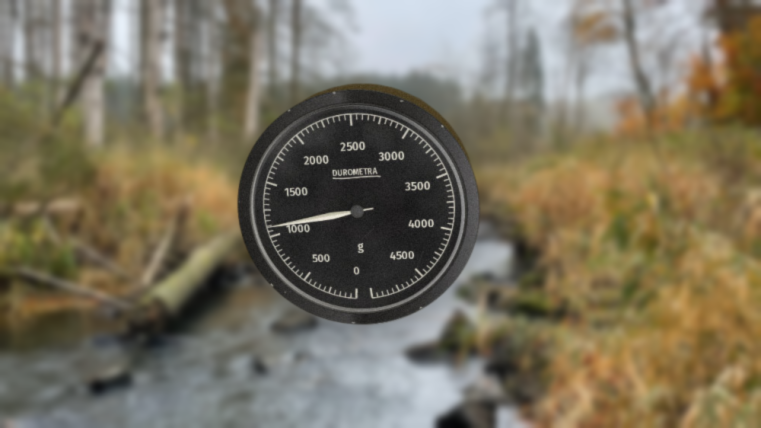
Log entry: 1100 g
